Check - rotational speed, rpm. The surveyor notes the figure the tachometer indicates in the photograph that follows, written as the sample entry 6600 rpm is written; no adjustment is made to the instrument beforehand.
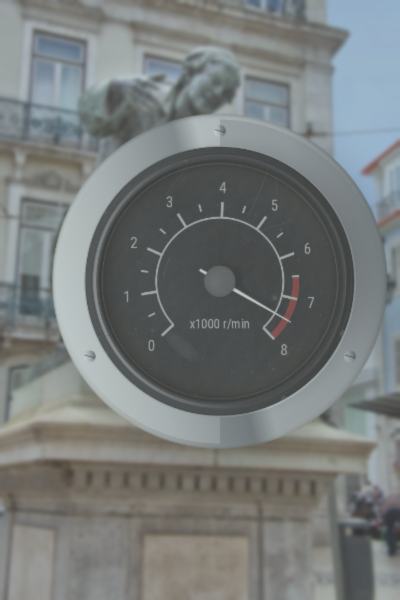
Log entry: 7500 rpm
